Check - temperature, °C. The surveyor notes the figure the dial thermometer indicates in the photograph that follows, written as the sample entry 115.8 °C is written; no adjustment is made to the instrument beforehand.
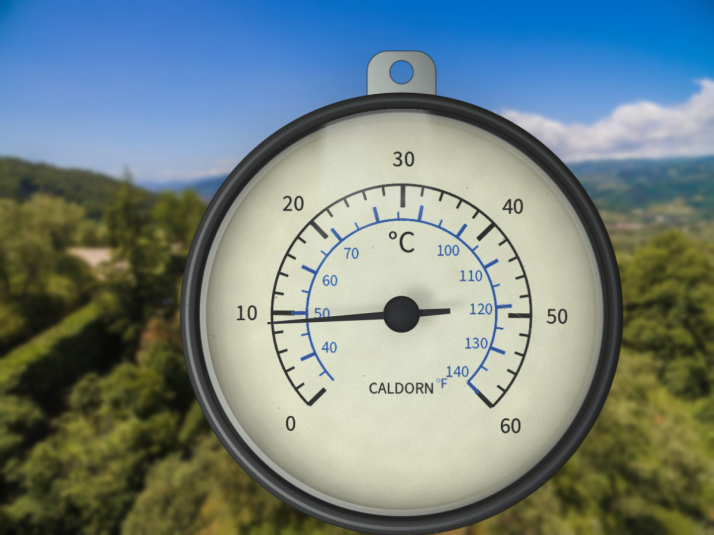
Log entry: 9 °C
